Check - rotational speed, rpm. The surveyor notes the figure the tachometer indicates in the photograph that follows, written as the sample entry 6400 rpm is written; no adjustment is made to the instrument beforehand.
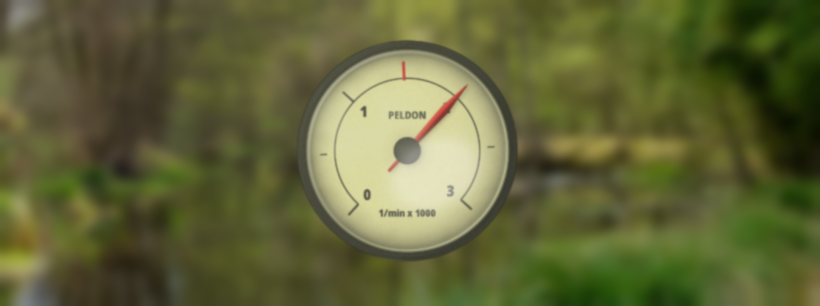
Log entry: 2000 rpm
